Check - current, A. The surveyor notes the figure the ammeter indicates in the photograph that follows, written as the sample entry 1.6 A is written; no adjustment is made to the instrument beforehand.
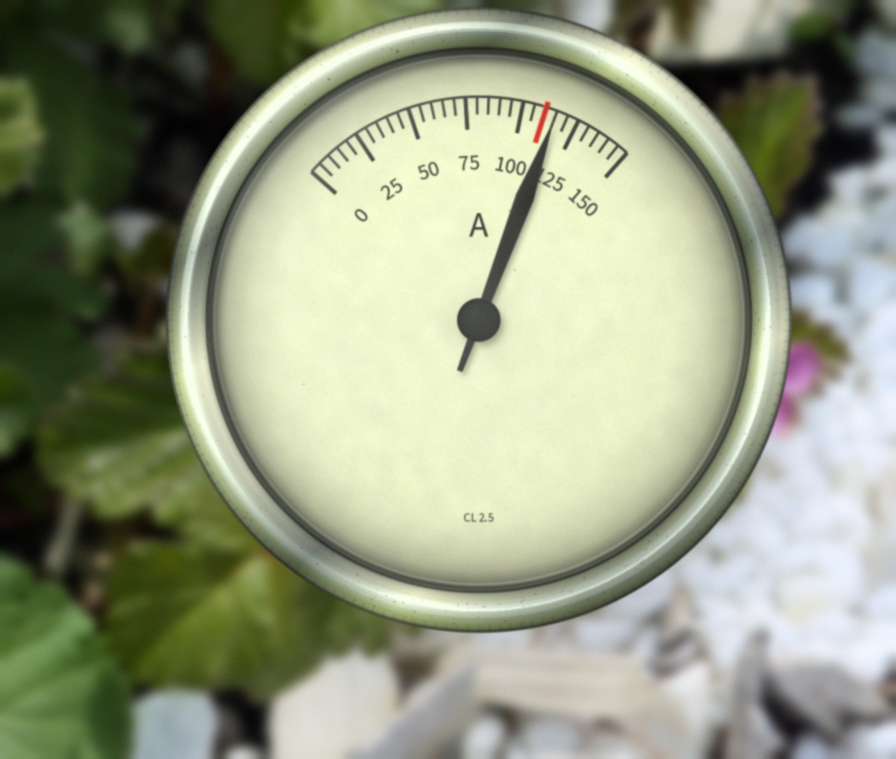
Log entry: 115 A
